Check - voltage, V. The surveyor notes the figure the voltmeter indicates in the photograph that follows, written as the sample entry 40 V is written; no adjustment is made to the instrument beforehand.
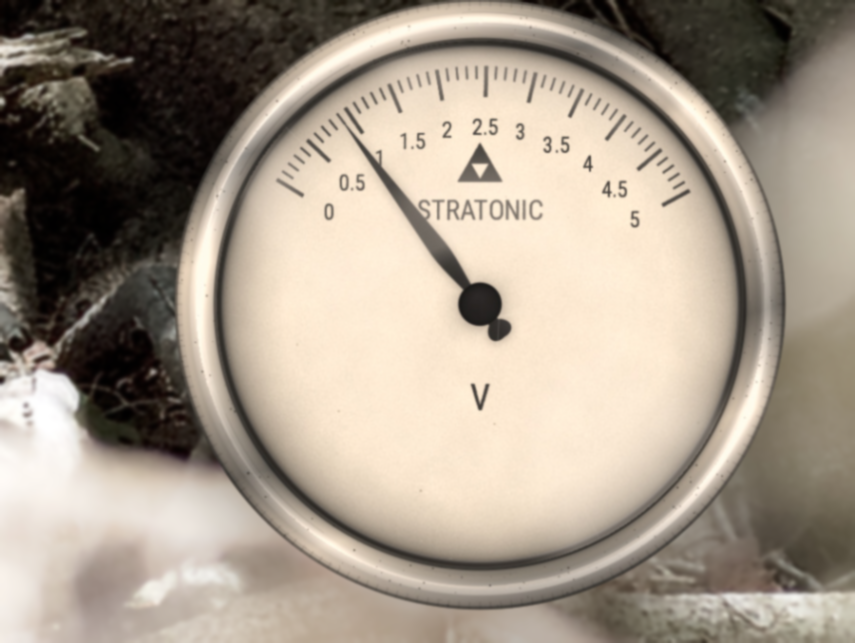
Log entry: 0.9 V
